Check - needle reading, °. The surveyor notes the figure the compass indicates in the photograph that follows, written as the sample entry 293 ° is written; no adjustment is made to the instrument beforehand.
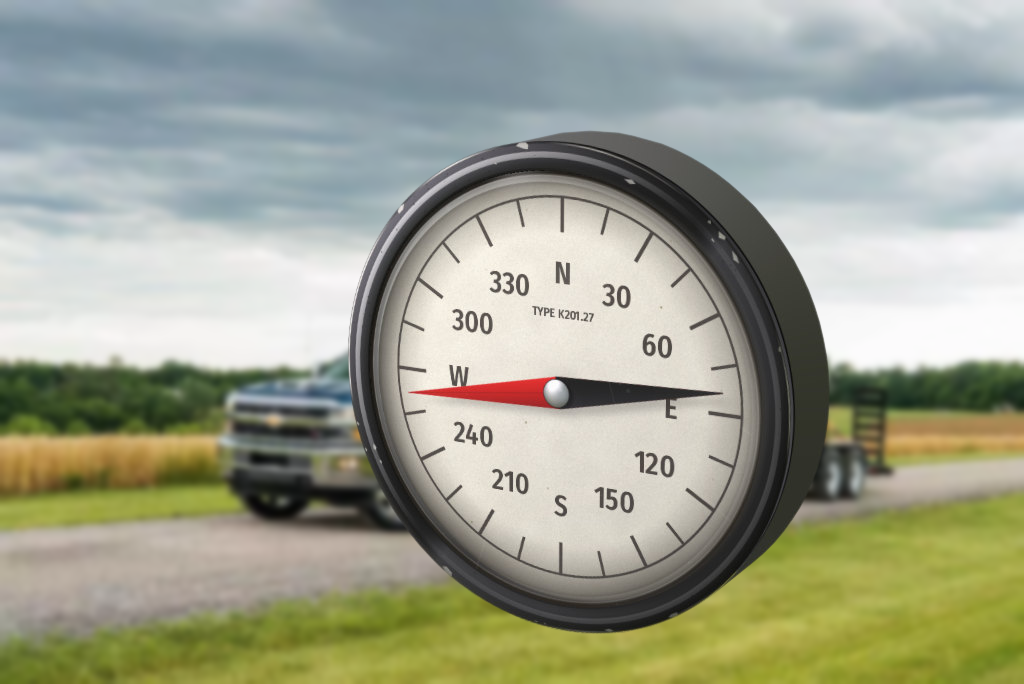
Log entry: 262.5 °
